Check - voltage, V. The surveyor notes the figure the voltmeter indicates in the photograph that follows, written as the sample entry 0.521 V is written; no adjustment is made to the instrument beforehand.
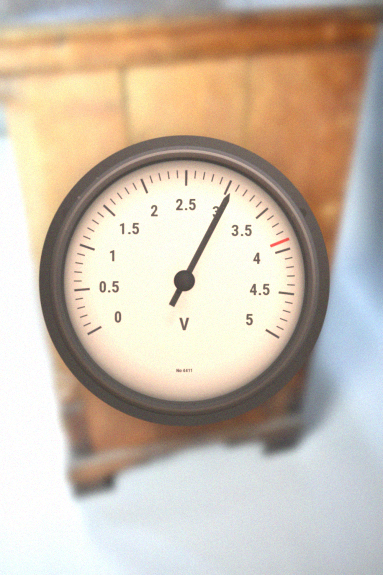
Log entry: 3.05 V
